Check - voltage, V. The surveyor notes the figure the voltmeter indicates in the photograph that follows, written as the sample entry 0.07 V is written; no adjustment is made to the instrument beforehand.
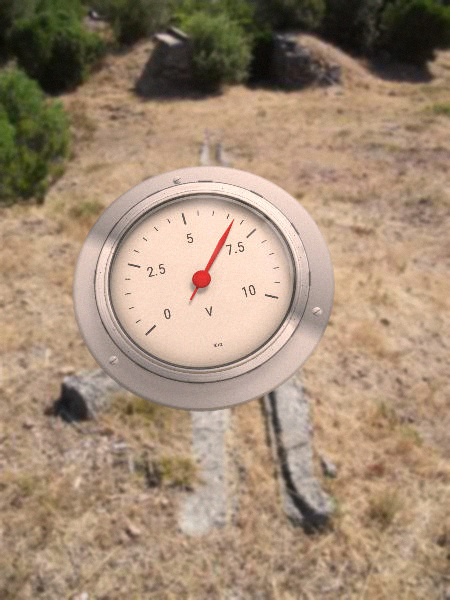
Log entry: 6.75 V
